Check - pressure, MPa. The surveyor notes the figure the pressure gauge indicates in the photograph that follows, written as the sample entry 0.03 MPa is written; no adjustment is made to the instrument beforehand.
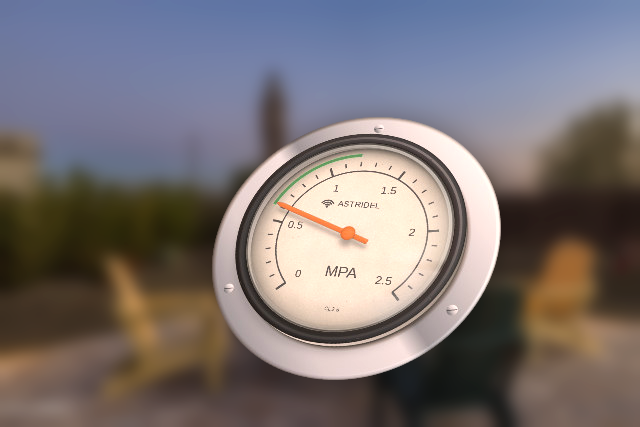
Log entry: 0.6 MPa
